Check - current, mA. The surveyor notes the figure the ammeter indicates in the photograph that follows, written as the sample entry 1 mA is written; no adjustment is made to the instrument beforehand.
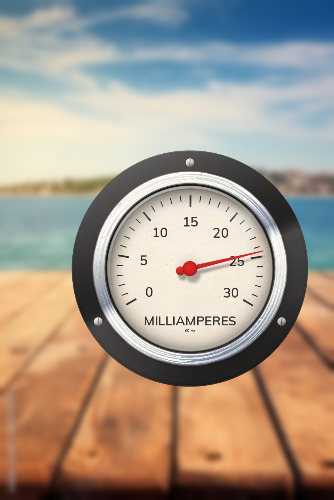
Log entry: 24.5 mA
